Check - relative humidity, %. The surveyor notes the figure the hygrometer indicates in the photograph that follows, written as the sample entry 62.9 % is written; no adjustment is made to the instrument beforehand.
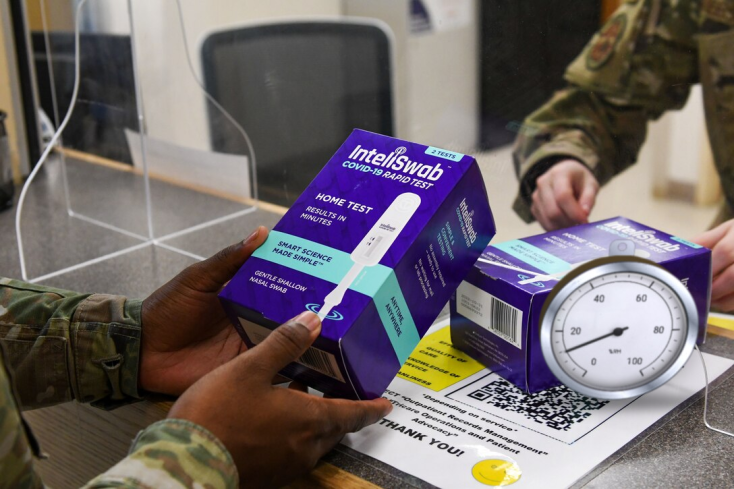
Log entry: 12 %
